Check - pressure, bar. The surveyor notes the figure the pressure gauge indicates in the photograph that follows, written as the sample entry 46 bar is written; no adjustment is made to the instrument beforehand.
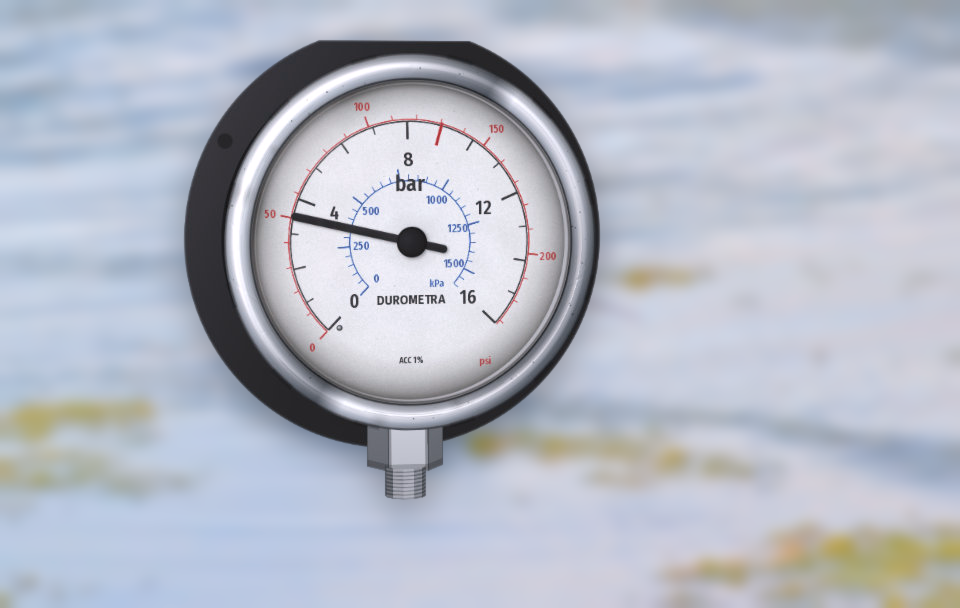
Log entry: 3.5 bar
